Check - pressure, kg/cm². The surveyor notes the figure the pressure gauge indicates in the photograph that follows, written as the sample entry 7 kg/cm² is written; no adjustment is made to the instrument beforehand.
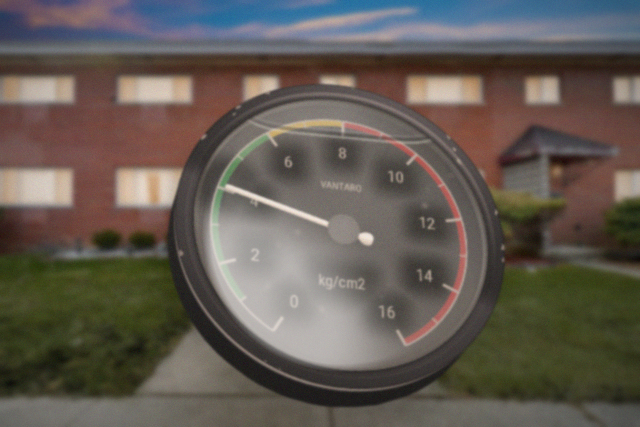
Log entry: 4 kg/cm²
